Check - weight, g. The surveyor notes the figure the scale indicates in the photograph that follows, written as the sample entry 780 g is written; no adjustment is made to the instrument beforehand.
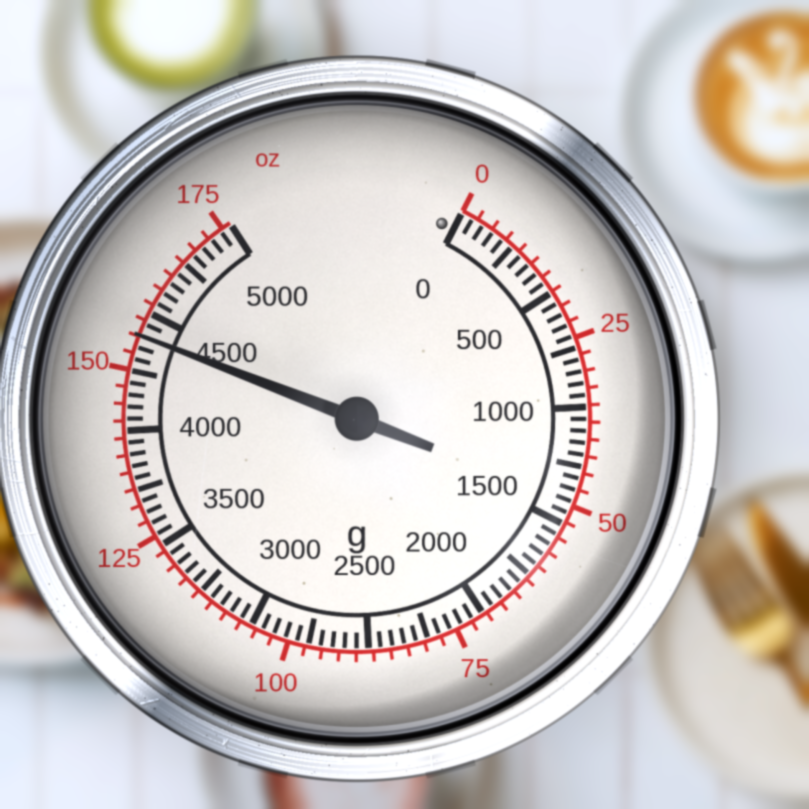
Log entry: 4400 g
